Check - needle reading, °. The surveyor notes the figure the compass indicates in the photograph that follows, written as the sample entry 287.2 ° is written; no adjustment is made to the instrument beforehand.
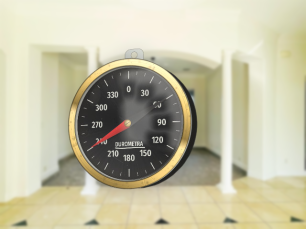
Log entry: 240 °
